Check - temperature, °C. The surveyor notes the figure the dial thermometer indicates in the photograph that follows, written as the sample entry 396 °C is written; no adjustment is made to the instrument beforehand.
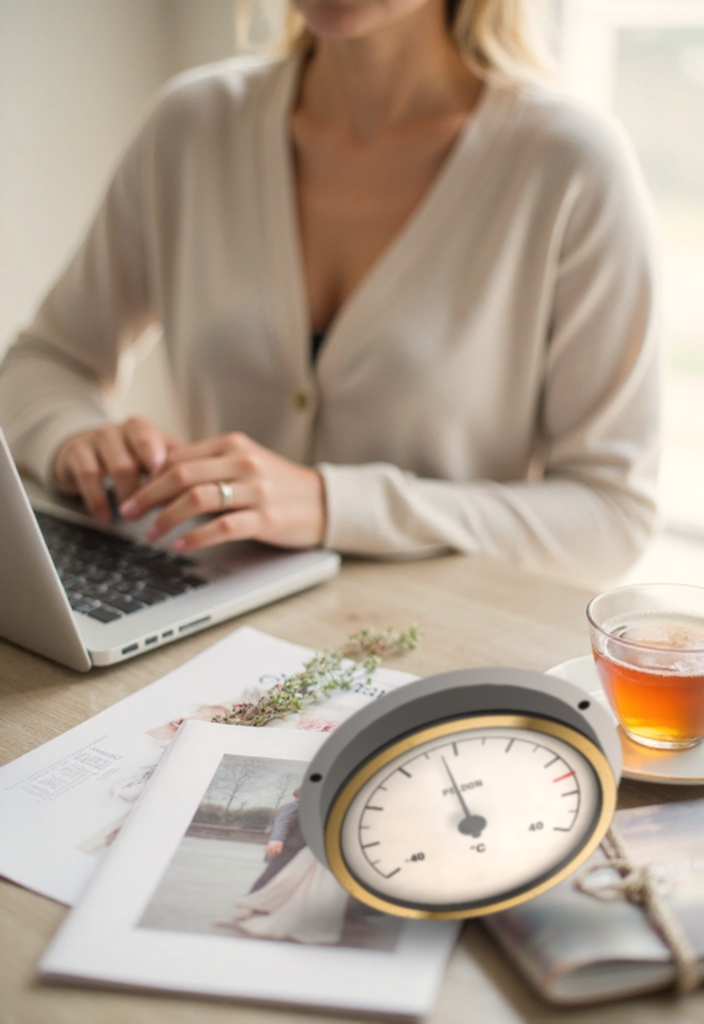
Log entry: -2.5 °C
